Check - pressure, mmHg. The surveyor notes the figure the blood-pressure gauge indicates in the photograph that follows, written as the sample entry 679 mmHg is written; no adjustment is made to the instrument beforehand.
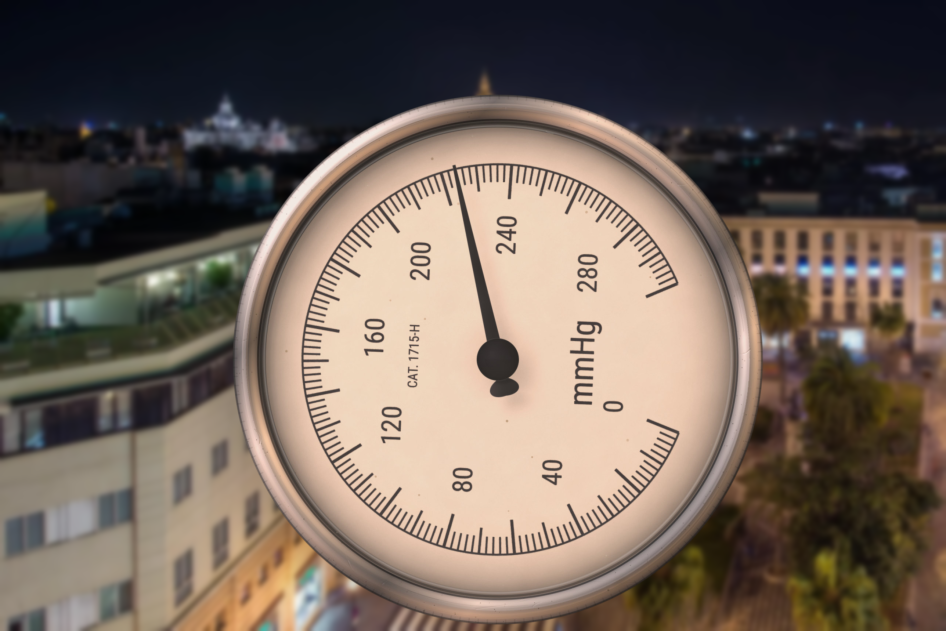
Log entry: 224 mmHg
